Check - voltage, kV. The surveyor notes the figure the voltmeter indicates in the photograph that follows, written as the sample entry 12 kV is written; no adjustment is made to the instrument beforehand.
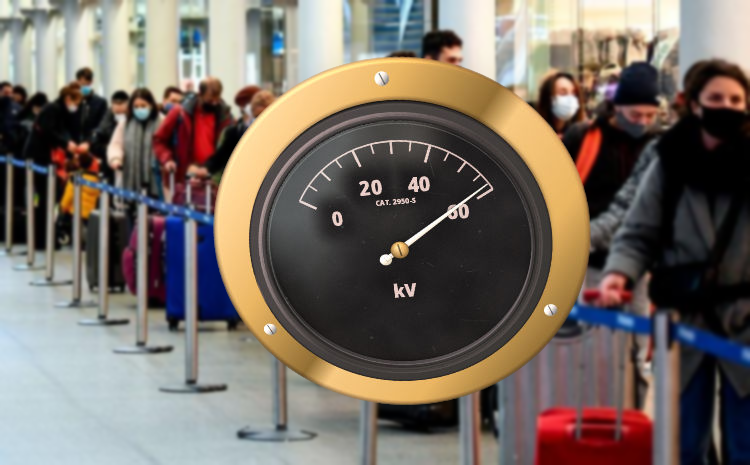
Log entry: 57.5 kV
